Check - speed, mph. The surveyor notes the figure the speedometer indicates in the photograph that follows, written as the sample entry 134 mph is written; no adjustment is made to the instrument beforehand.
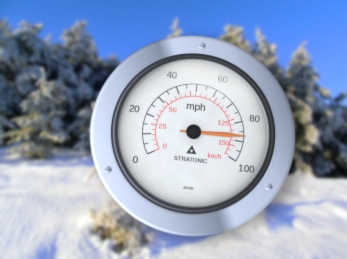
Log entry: 87.5 mph
